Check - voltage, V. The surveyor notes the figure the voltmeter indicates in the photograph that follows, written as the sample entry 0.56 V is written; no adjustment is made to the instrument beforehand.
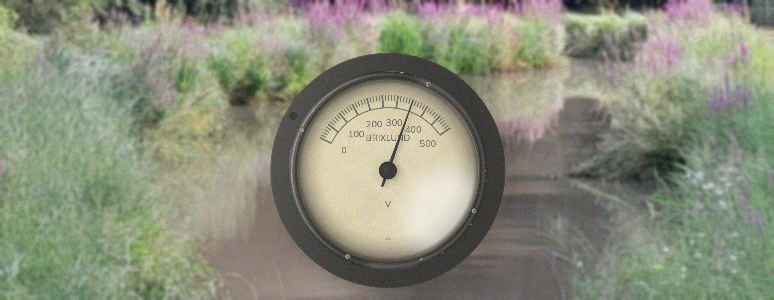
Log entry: 350 V
